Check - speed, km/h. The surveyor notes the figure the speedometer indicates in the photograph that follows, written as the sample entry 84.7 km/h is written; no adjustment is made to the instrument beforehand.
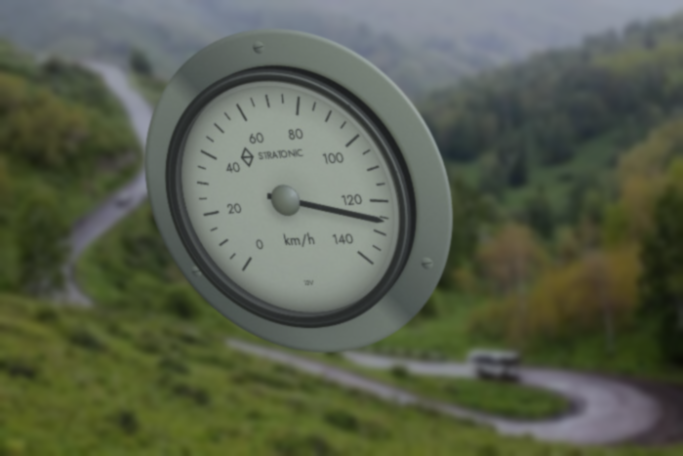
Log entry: 125 km/h
